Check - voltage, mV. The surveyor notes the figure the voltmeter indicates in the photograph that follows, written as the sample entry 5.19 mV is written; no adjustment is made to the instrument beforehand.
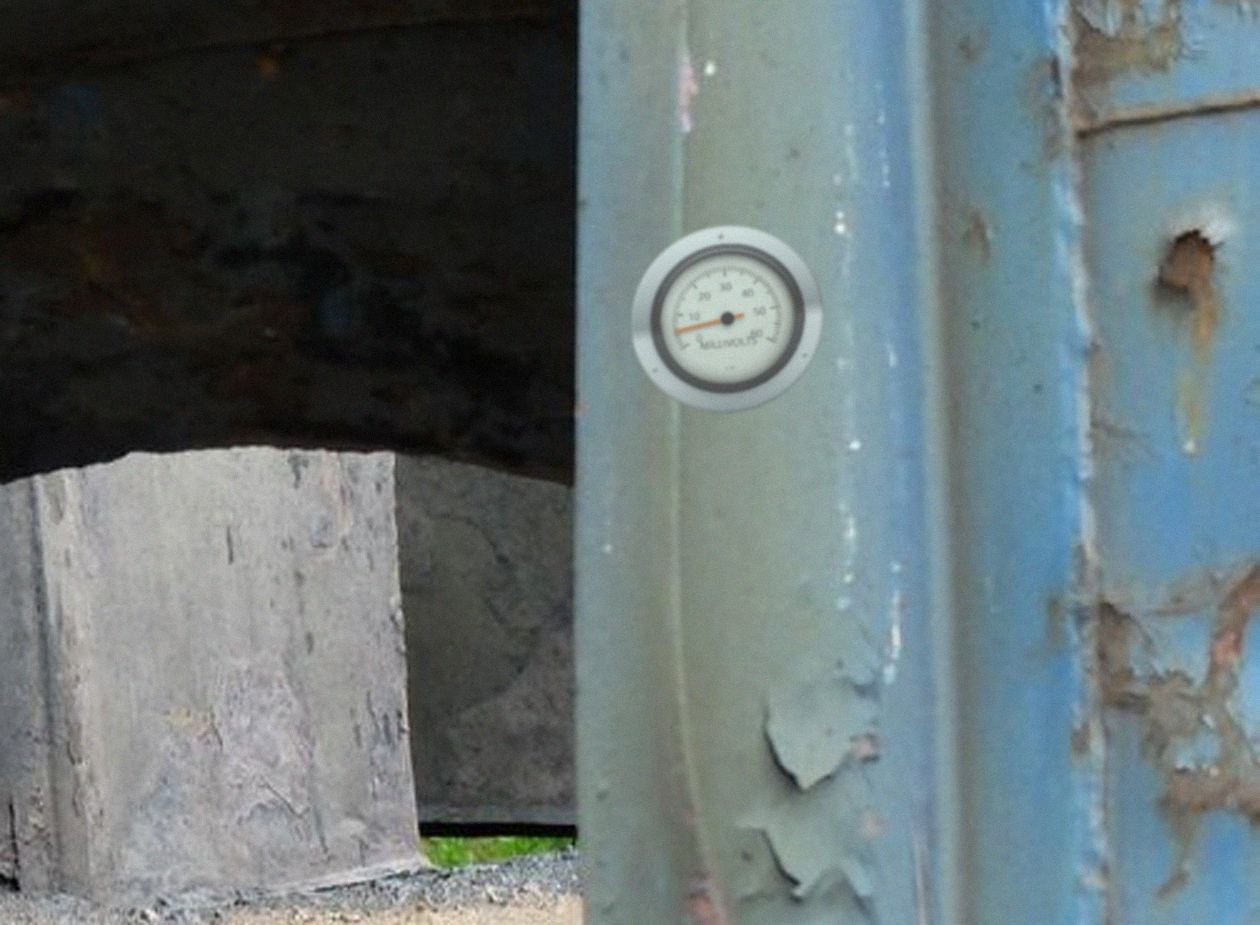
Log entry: 5 mV
